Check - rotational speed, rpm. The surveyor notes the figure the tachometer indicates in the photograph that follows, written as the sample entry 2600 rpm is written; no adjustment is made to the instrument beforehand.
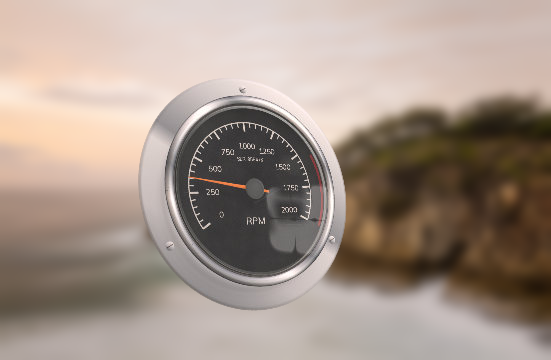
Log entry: 350 rpm
